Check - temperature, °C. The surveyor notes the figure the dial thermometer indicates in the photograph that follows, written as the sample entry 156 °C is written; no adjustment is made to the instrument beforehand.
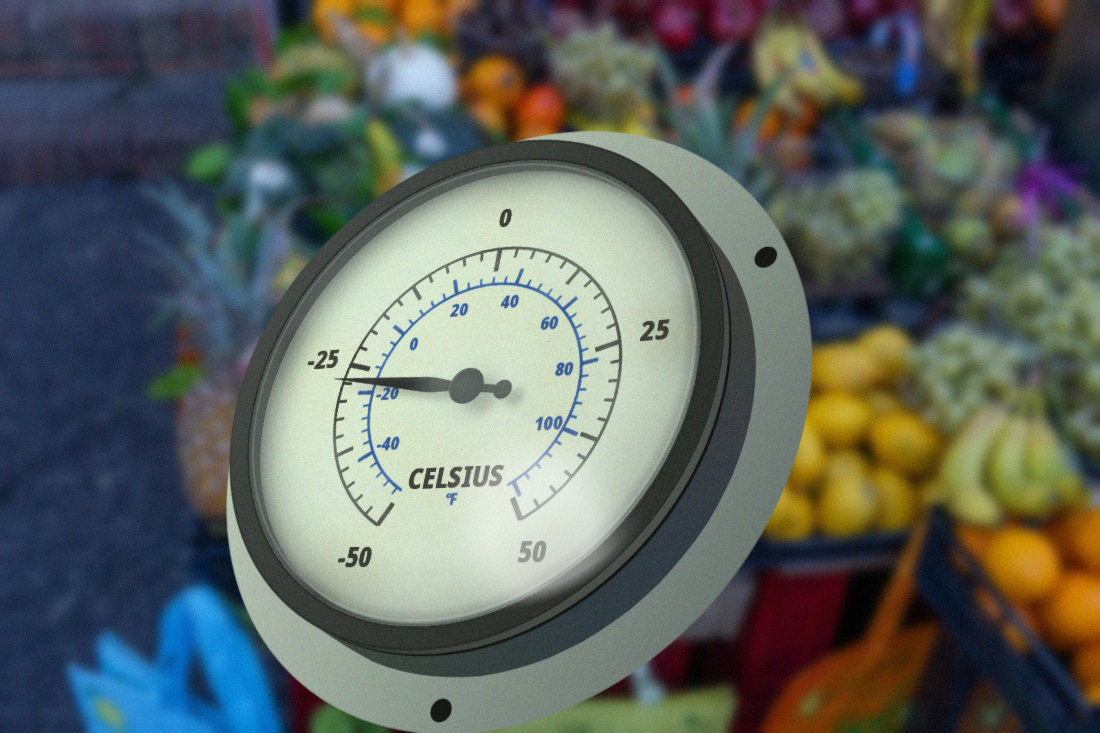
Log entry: -27.5 °C
